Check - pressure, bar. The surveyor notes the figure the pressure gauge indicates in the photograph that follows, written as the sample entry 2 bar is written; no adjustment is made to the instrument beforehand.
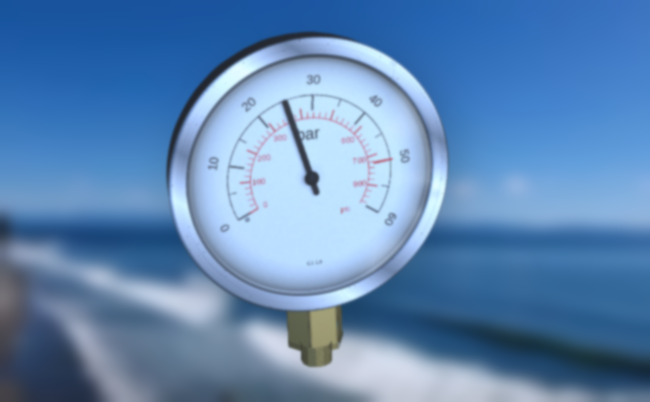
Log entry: 25 bar
